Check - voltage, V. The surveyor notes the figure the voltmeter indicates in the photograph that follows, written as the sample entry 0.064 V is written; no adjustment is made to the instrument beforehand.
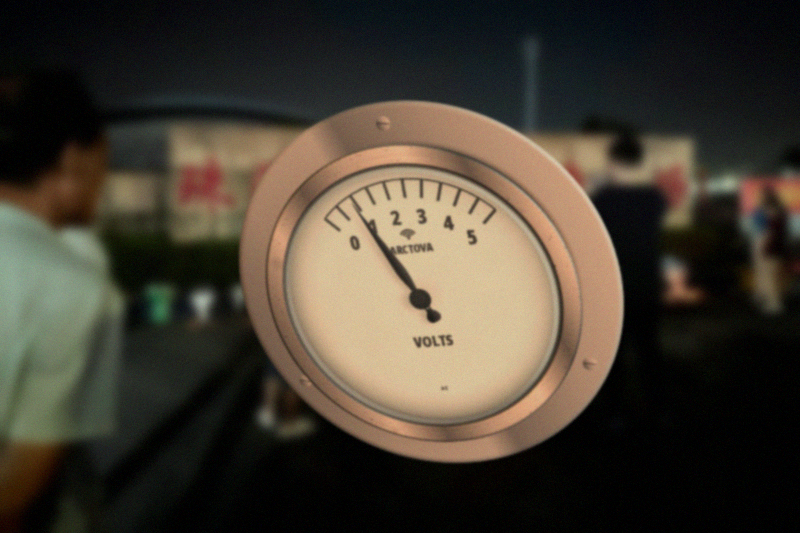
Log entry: 1 V
